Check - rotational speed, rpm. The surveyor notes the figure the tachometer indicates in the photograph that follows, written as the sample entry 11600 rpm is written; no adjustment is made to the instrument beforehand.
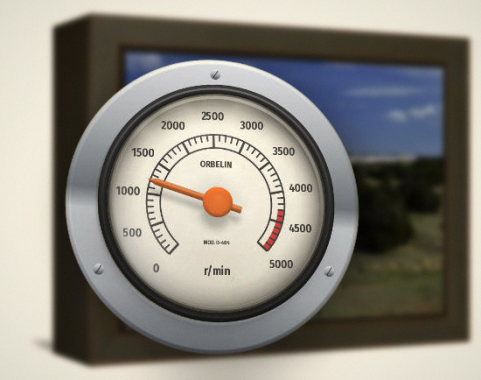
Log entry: 1200 rpm
